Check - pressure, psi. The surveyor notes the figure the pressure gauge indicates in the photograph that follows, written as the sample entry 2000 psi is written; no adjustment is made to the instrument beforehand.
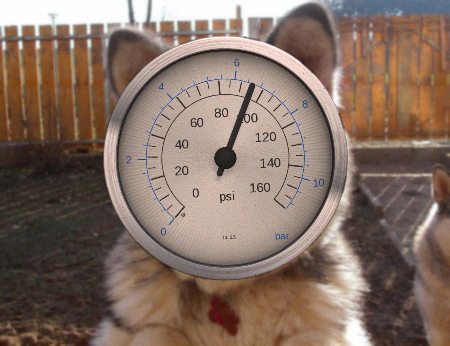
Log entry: 95 psi
